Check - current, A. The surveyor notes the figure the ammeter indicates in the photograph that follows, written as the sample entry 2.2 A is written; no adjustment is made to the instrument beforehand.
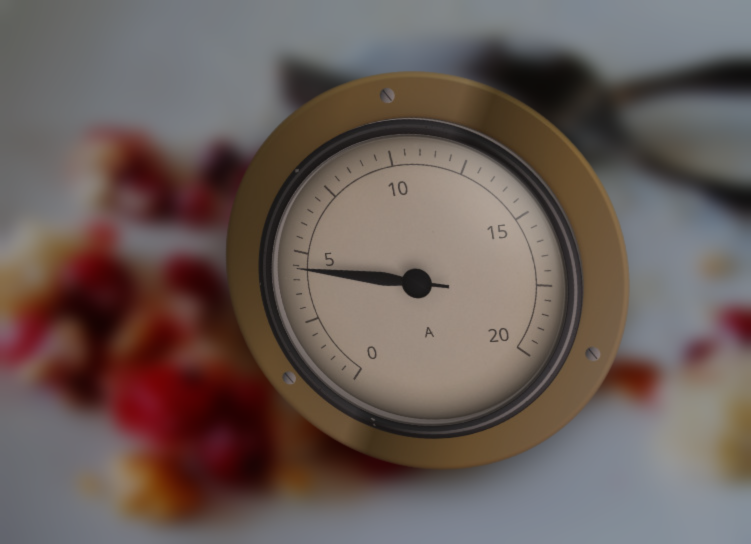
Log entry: 4.5 A
